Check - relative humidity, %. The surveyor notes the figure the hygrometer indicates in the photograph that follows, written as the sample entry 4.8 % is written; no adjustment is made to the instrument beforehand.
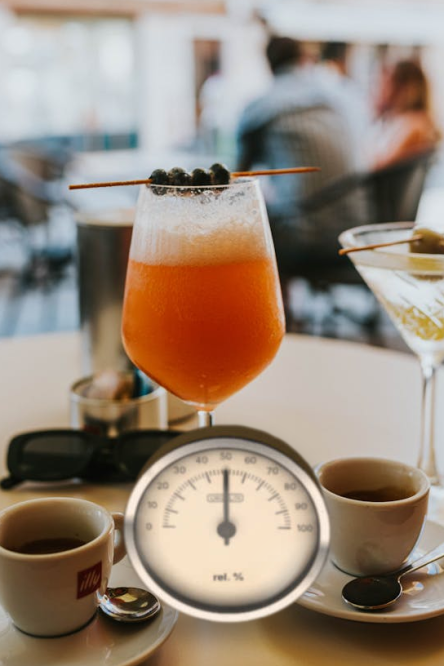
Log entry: 50 %
